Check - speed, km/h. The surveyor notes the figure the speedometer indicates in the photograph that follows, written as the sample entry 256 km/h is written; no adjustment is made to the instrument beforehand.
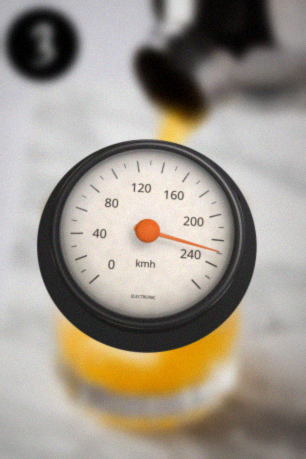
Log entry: 230 km/h
